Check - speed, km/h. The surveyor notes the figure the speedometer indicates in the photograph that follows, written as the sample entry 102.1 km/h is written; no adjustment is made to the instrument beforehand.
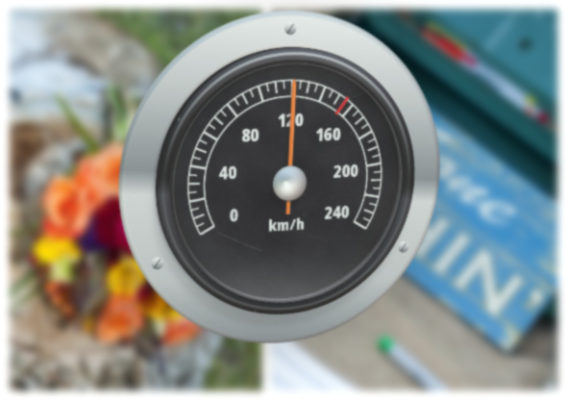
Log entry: 120 km/h
